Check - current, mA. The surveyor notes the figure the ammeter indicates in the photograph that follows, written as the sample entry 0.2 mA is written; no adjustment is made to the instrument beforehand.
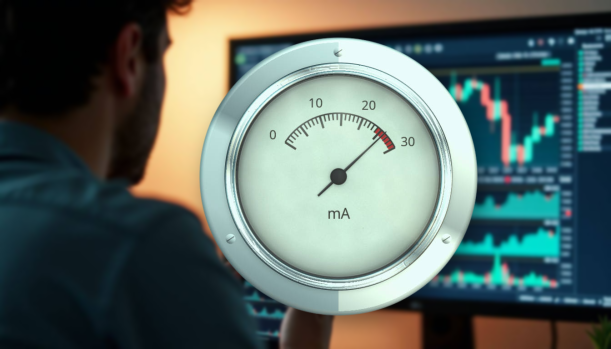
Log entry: 26 mA
